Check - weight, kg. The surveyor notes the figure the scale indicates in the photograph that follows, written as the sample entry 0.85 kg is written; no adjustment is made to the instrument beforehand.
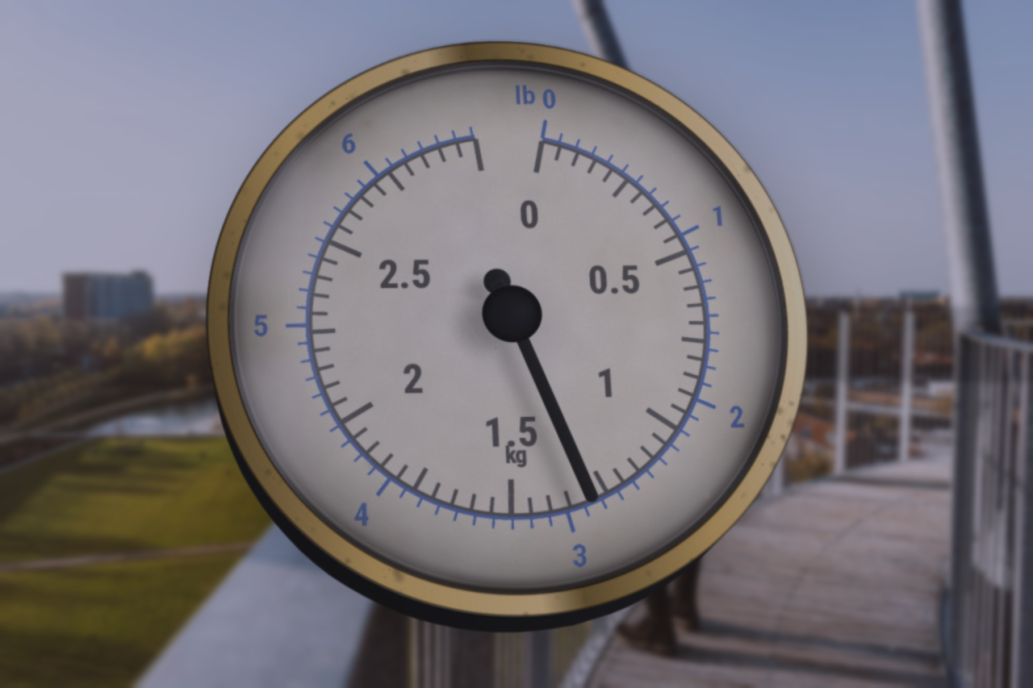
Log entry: 1.3 kg
